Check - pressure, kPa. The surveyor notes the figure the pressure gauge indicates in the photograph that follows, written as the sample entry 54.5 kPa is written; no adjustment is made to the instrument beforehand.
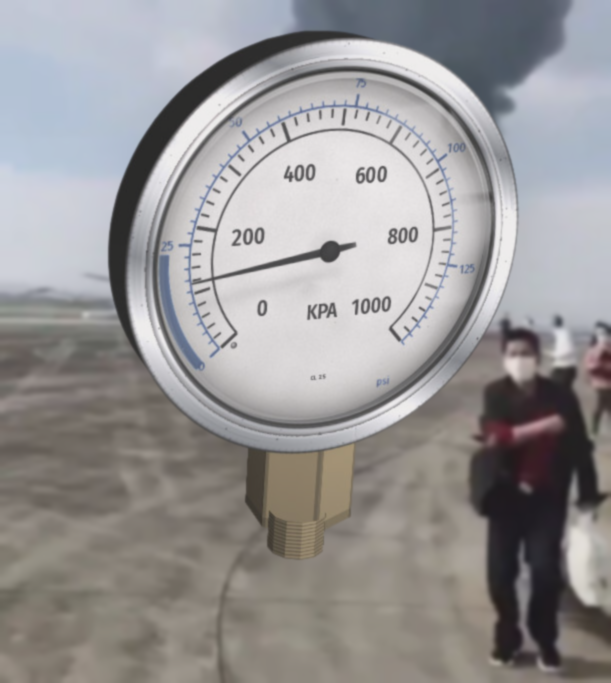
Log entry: 120 kPa
